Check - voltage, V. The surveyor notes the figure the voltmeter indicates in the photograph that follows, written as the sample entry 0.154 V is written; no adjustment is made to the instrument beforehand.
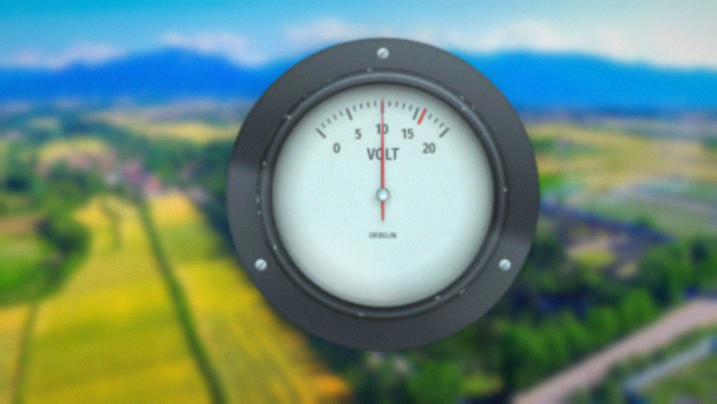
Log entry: 10 V
